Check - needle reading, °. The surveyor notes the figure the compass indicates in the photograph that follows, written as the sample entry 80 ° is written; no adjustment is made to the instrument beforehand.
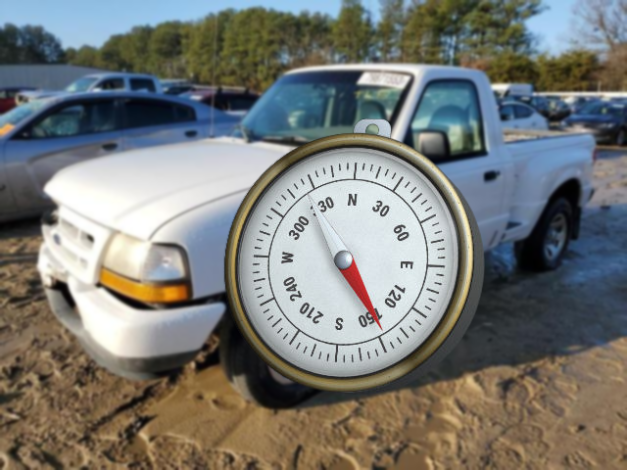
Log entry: 145 °
